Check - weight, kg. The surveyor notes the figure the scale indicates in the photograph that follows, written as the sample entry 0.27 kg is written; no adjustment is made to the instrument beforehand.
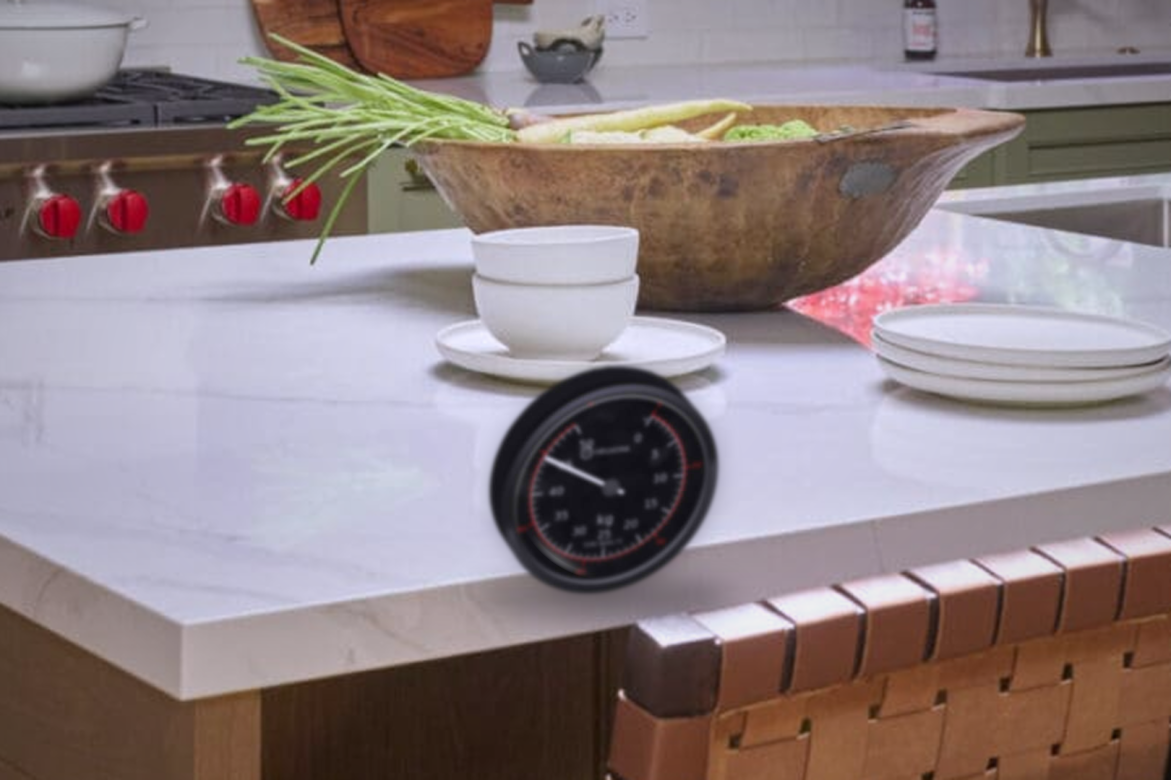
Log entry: 45 kg
